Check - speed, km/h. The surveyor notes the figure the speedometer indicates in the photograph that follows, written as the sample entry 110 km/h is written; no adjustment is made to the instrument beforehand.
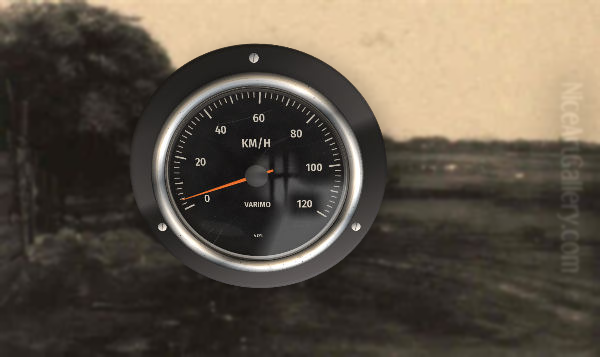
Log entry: 4 km/h
